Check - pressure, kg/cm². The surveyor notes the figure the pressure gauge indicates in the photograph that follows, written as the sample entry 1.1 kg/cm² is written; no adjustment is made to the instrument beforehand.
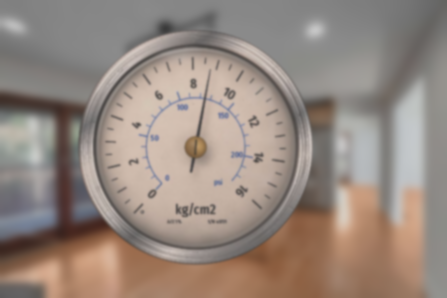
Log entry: 8.75 kg/cm²
